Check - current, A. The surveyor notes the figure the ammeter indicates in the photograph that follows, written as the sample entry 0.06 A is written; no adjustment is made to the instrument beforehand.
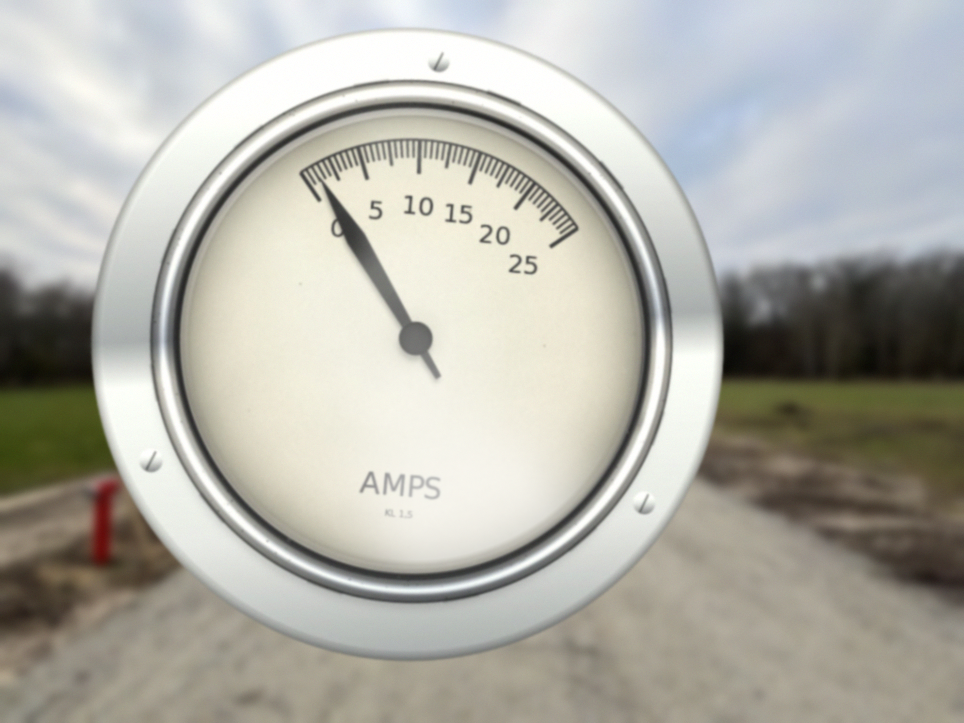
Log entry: 1 A
